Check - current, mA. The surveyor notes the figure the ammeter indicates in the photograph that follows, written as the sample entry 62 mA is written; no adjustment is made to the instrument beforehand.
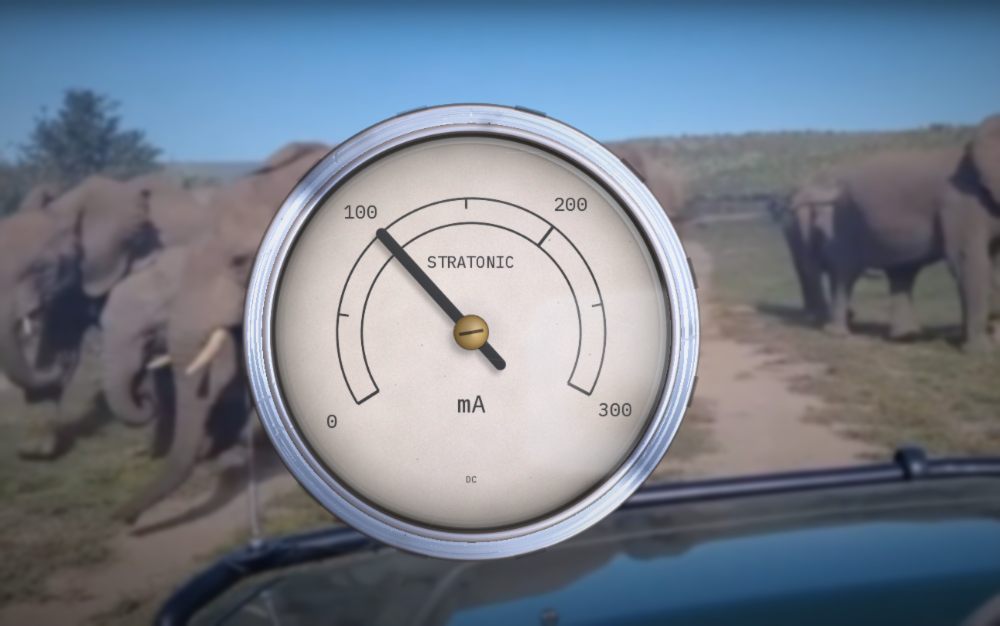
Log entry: 100 mA
